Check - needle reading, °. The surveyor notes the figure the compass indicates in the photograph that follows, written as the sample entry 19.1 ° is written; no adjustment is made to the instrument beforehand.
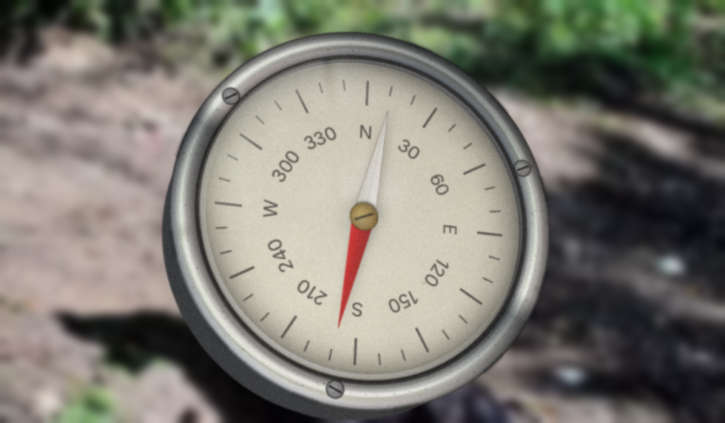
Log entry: 190 °
